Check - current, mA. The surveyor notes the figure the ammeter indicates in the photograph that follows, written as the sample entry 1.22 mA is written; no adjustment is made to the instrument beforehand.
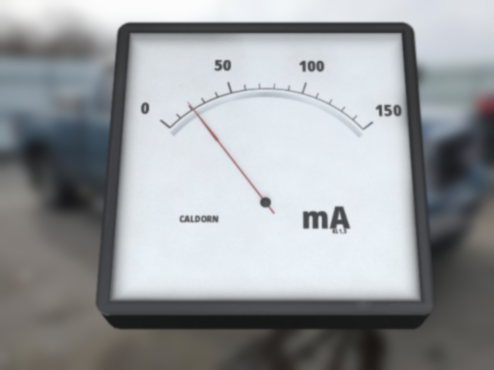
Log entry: 20 mA
